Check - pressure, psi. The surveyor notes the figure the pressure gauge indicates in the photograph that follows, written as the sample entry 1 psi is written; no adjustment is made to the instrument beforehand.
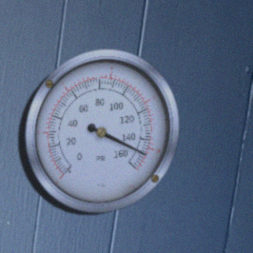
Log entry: 150 psi
